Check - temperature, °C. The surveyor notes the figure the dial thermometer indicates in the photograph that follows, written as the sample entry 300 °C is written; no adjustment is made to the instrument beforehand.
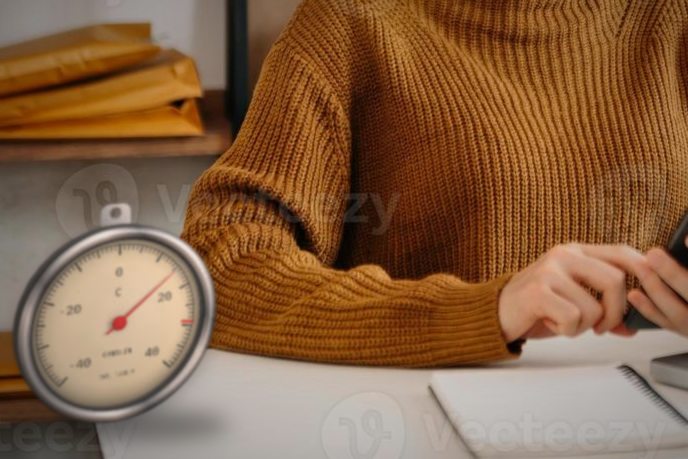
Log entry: 15 °C
